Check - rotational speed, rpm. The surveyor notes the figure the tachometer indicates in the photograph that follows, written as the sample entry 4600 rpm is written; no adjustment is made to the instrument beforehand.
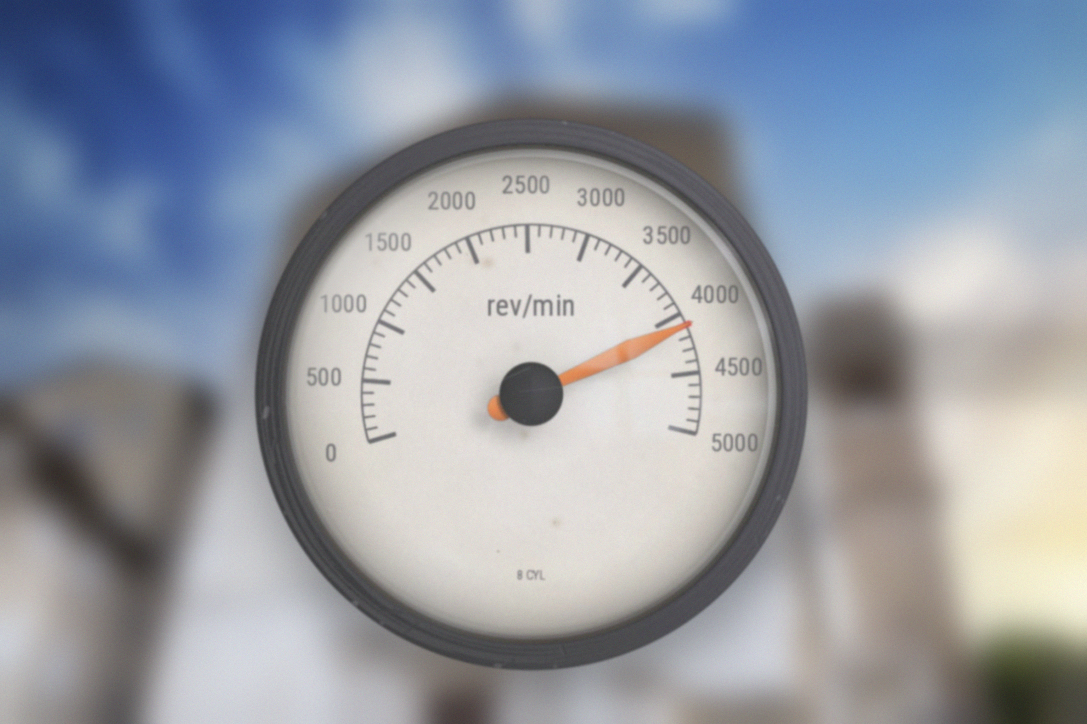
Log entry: 4100 rpm
